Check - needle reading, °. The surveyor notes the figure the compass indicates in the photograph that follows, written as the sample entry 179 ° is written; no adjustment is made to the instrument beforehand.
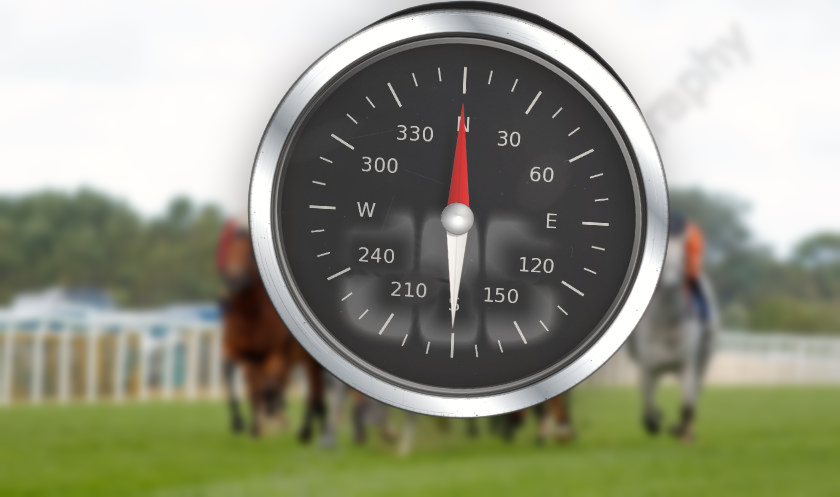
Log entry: 0 °
